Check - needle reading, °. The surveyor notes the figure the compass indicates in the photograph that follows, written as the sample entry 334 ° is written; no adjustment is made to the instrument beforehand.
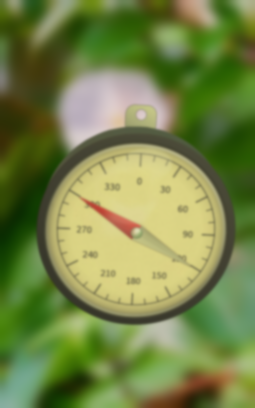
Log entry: 300 °
